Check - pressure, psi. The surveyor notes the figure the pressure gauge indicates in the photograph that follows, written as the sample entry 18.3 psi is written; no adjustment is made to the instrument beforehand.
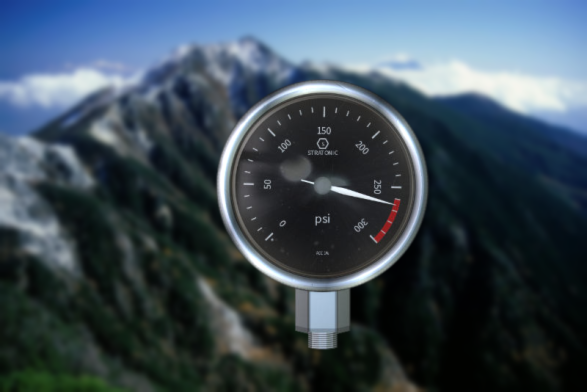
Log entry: 265 psi
